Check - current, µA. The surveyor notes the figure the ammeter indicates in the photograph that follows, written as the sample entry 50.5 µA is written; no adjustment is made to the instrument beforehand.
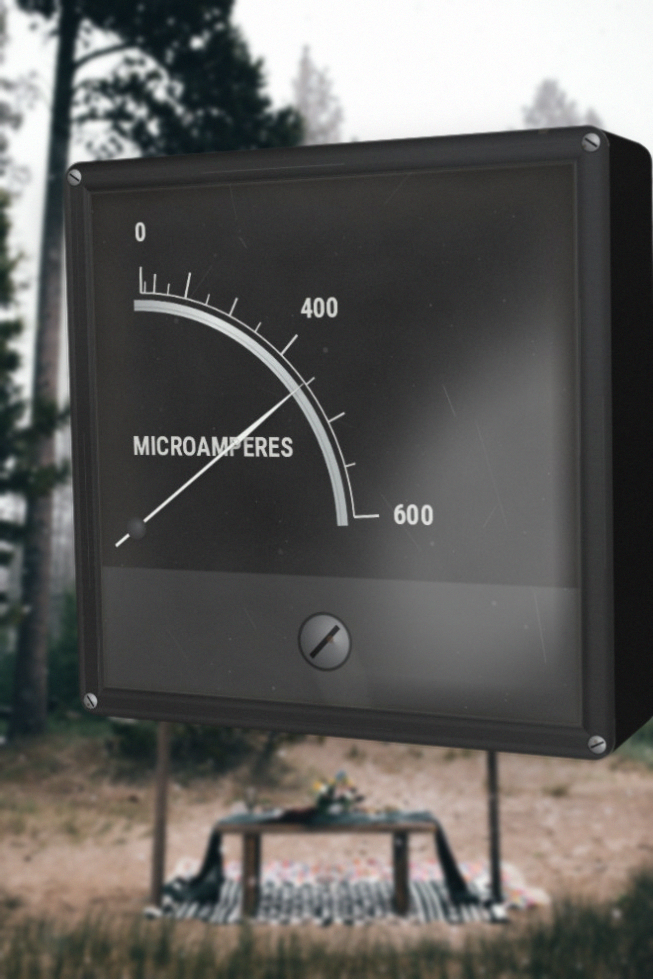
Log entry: 450 µA
